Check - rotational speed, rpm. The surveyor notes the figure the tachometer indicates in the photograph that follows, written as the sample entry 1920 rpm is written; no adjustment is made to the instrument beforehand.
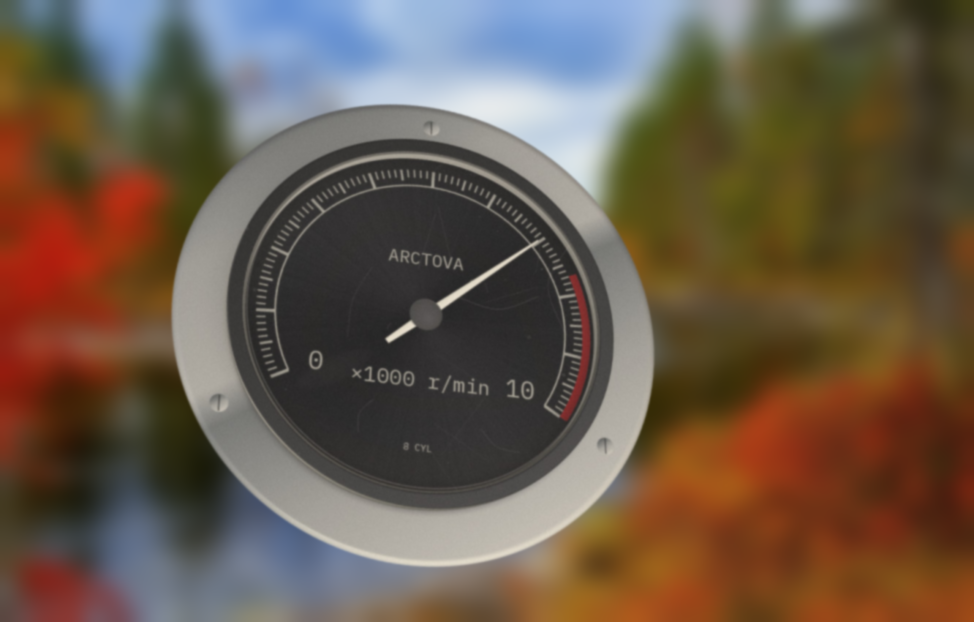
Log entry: 7000 rpm
